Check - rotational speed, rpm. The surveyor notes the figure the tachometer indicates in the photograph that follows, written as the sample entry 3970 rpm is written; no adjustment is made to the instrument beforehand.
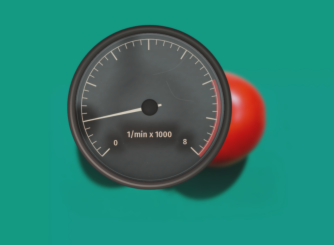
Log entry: 1000 rpm
